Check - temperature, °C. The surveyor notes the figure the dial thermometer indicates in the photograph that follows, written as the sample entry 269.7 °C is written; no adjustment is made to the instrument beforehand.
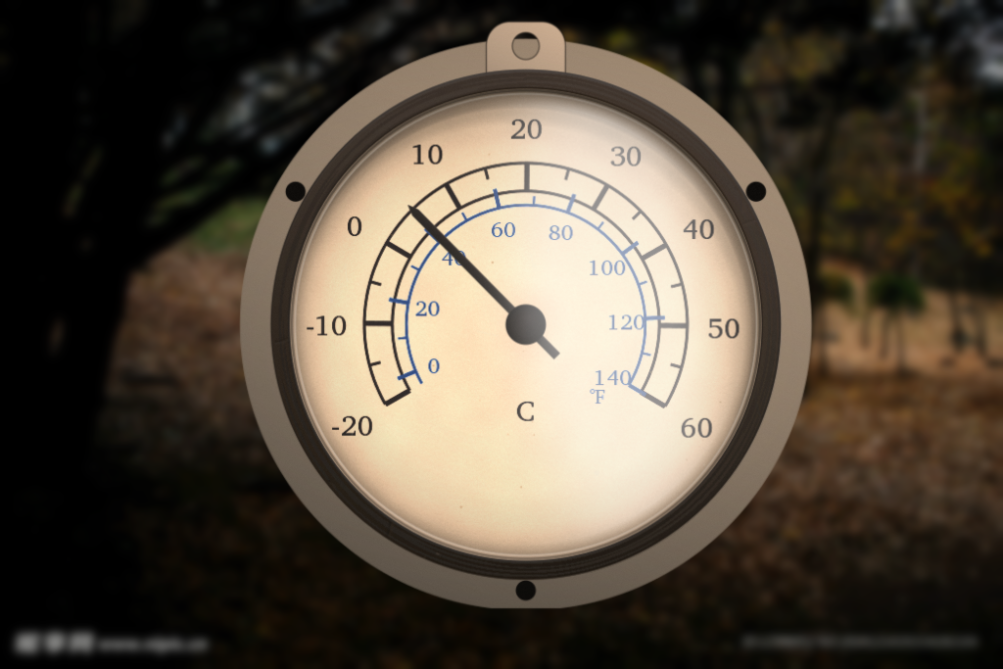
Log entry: 5 °C
